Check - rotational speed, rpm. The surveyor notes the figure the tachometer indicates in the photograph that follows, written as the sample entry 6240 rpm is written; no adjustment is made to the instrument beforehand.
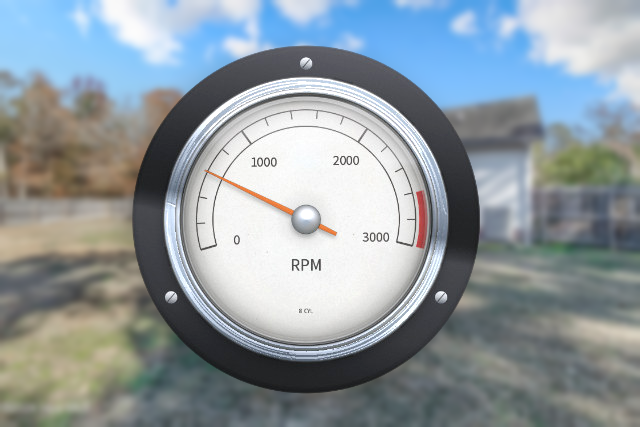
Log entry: 600 rpm
